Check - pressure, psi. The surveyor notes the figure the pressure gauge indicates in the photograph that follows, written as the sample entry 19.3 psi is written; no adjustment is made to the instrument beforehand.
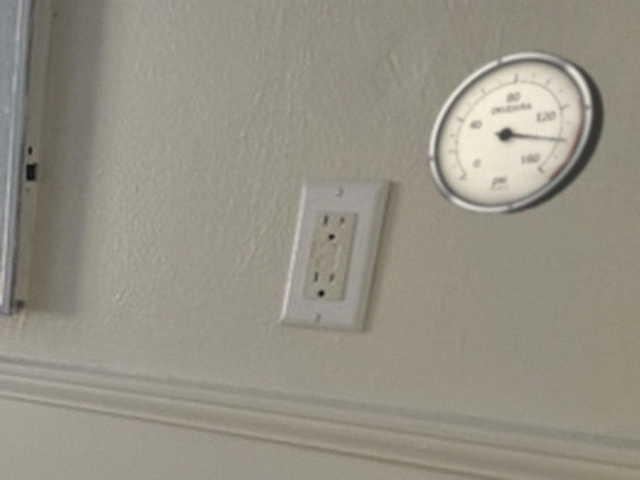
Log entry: 140 psi
